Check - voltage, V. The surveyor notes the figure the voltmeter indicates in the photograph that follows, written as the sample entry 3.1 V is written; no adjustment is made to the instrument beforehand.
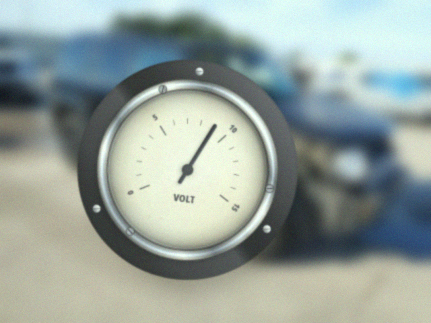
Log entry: 9 V
